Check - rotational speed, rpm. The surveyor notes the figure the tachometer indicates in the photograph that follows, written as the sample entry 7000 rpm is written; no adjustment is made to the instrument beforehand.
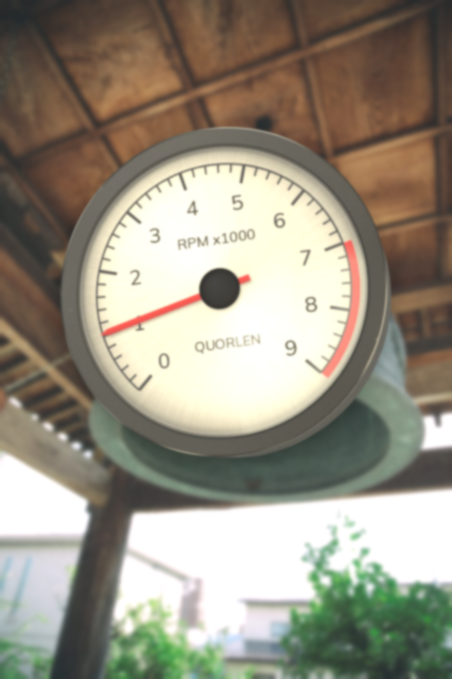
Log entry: 1000 rpm
